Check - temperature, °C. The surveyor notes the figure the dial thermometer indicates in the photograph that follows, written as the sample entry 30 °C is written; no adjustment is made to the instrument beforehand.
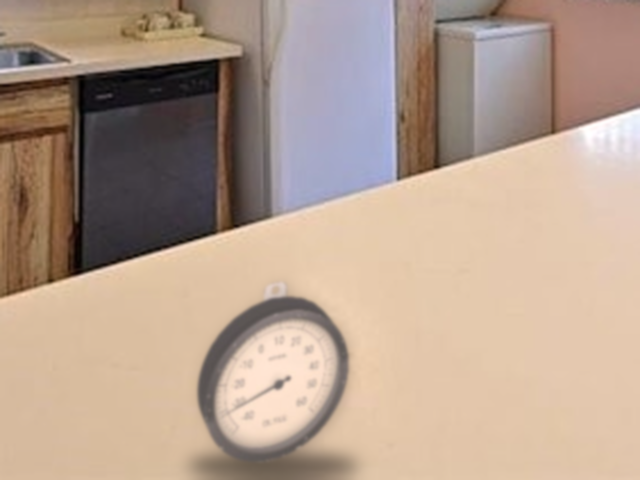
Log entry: -30 °C
